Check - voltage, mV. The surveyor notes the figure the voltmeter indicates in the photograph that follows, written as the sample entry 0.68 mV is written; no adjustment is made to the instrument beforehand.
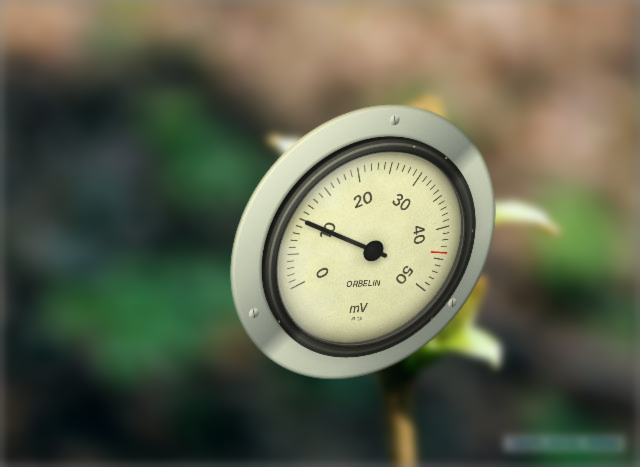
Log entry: 10 mV
